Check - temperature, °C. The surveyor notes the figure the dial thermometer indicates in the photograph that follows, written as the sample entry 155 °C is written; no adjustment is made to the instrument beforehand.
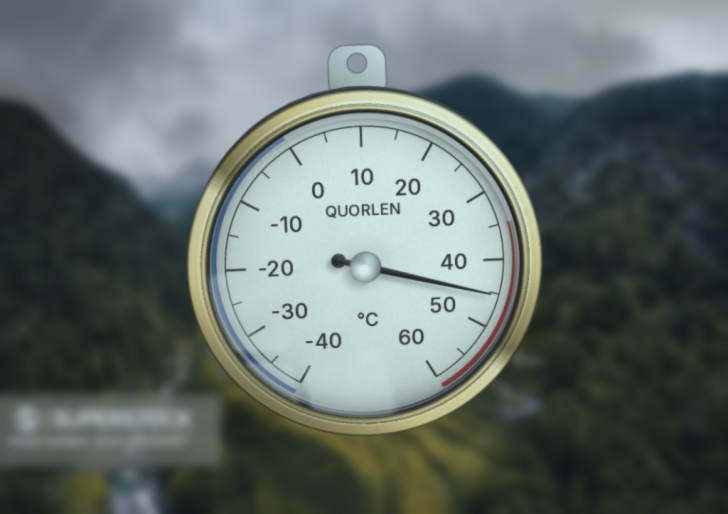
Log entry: 45 °C
